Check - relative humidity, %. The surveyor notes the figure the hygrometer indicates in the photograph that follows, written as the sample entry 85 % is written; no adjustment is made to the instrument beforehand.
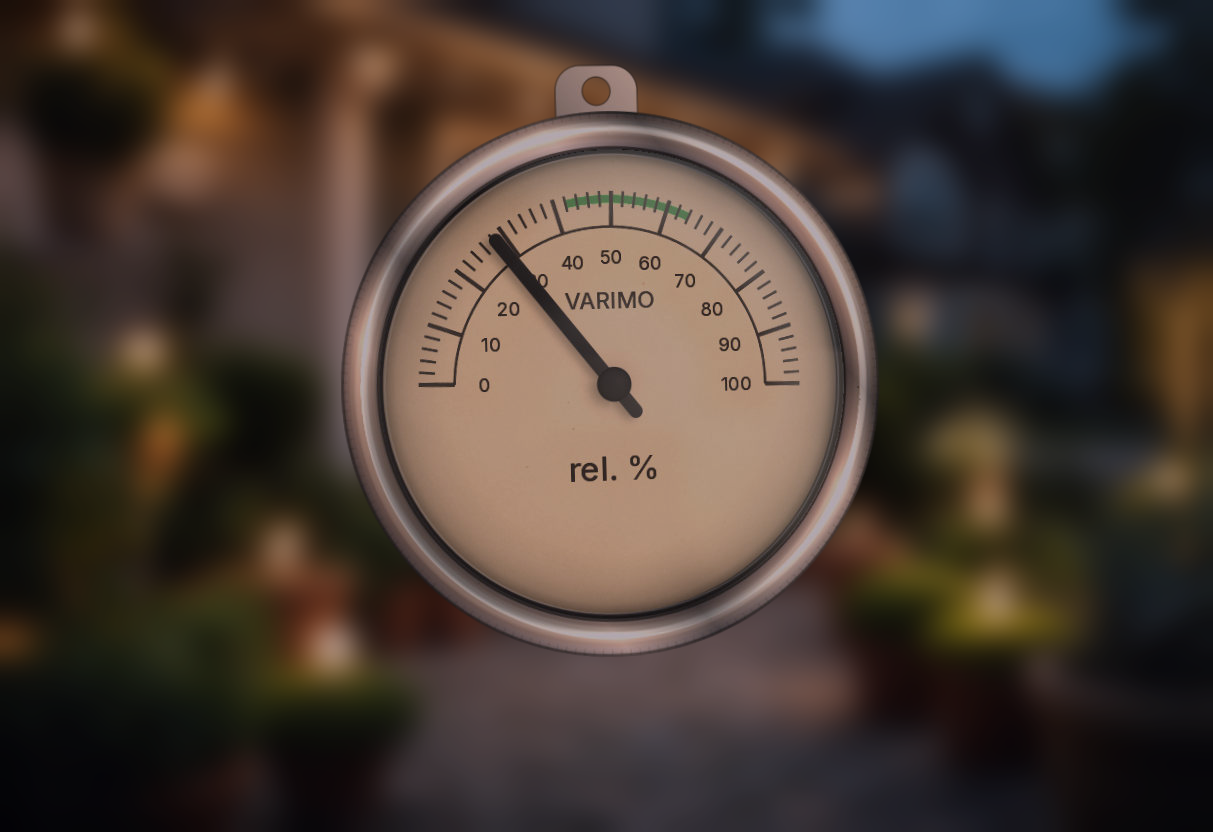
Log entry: 28 %
